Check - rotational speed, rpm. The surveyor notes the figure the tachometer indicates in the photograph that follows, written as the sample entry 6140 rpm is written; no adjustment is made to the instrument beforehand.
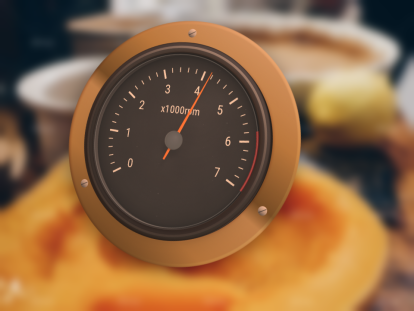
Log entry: 4200 rpm
